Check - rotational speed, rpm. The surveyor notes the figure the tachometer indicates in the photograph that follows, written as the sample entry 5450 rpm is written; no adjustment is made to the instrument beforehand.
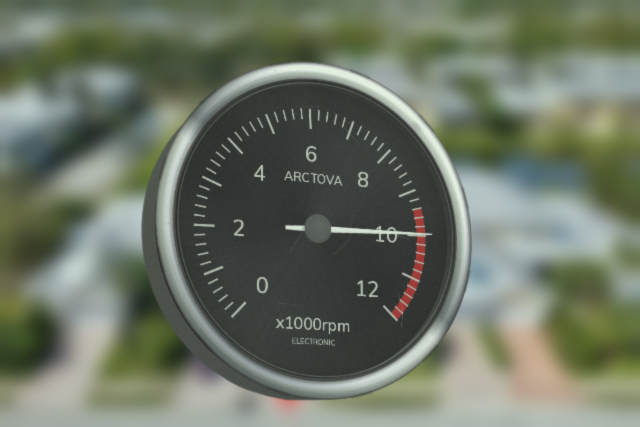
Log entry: 10000 rpm
